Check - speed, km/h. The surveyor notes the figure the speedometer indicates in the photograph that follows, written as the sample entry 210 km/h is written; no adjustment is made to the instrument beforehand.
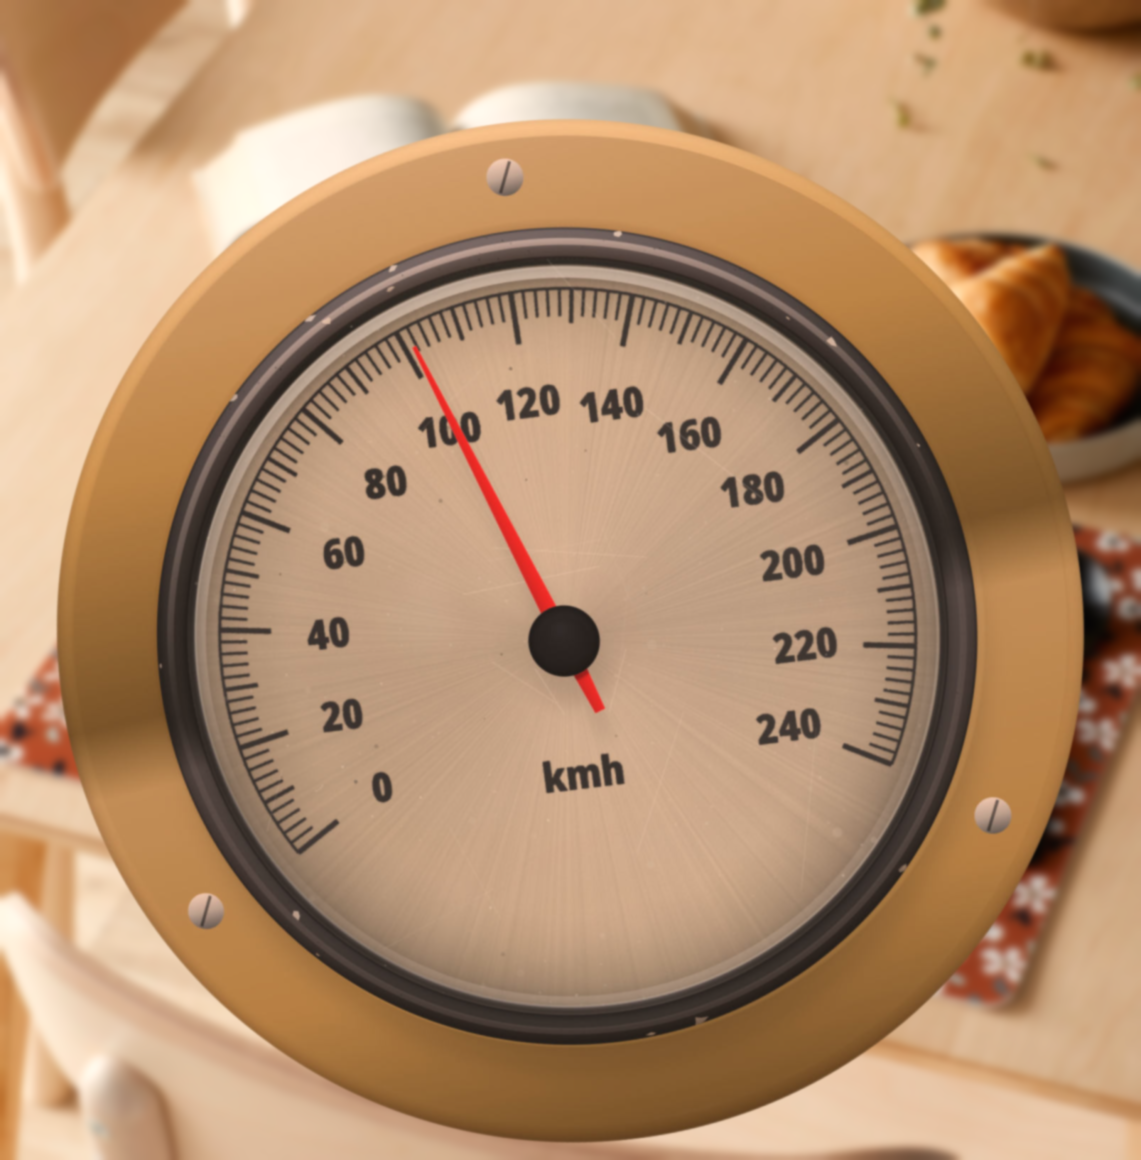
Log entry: 102 km/h
